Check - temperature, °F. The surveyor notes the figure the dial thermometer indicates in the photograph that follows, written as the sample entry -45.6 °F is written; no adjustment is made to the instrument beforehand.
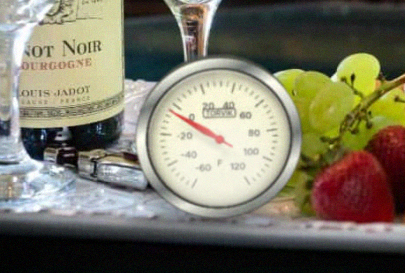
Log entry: -4 °F
